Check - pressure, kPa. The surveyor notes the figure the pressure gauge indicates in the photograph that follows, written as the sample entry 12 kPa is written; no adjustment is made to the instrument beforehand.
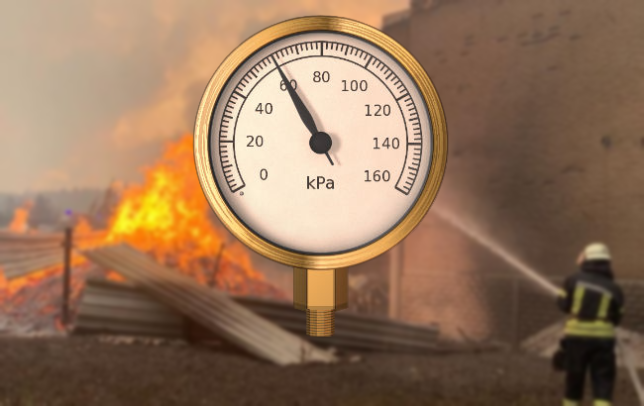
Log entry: 60 kPa
